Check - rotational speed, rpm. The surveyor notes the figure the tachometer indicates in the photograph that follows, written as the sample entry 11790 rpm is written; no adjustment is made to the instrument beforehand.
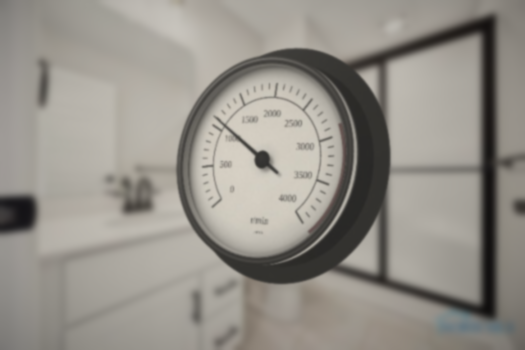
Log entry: 1100 rpm
